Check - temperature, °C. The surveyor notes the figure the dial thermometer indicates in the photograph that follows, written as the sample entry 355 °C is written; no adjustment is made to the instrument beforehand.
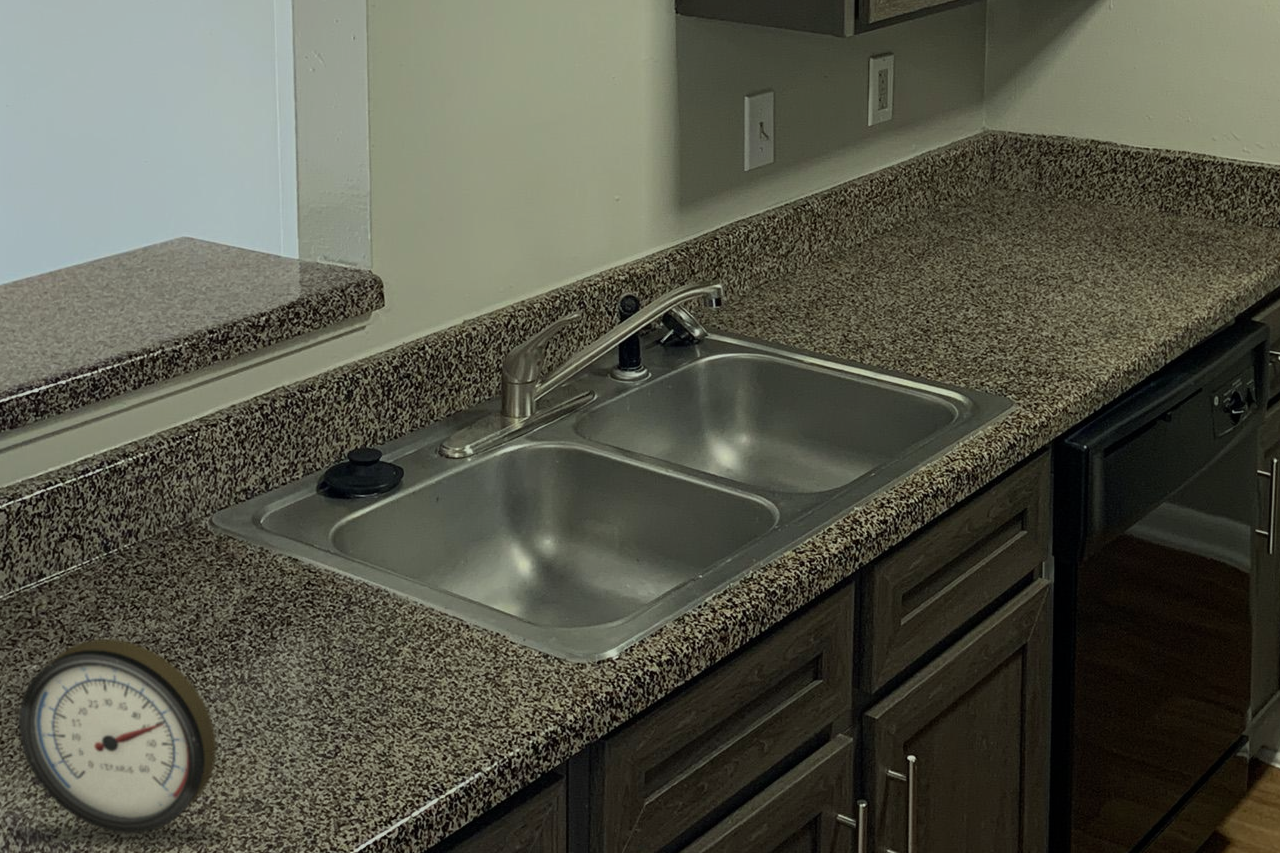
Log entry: 45 °C
